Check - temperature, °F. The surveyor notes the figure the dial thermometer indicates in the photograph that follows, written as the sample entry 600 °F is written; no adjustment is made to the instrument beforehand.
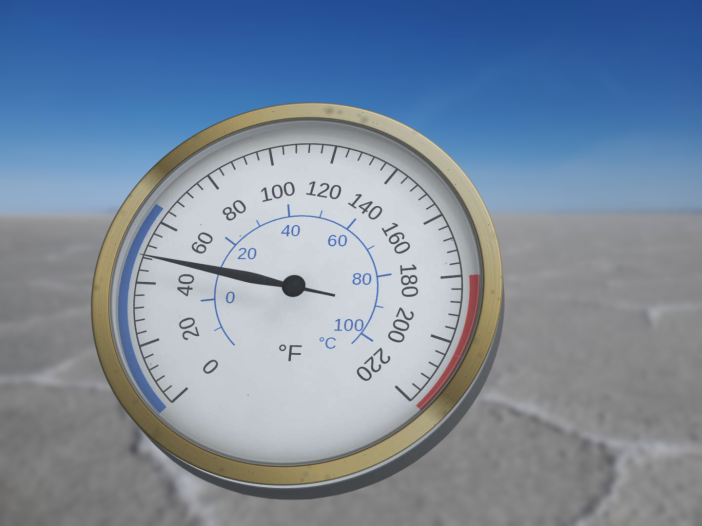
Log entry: 48 °F
